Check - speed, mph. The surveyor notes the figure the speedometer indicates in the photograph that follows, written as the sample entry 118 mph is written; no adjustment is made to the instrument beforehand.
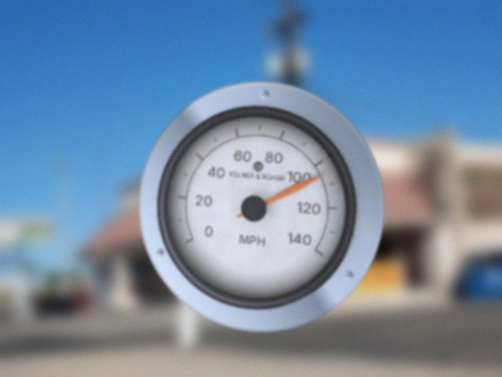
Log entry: 105 mph
